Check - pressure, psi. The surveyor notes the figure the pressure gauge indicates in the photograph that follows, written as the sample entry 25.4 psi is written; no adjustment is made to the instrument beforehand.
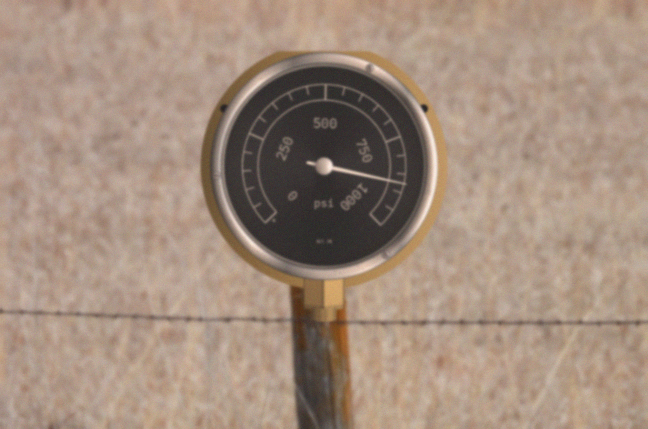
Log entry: 875 psi
